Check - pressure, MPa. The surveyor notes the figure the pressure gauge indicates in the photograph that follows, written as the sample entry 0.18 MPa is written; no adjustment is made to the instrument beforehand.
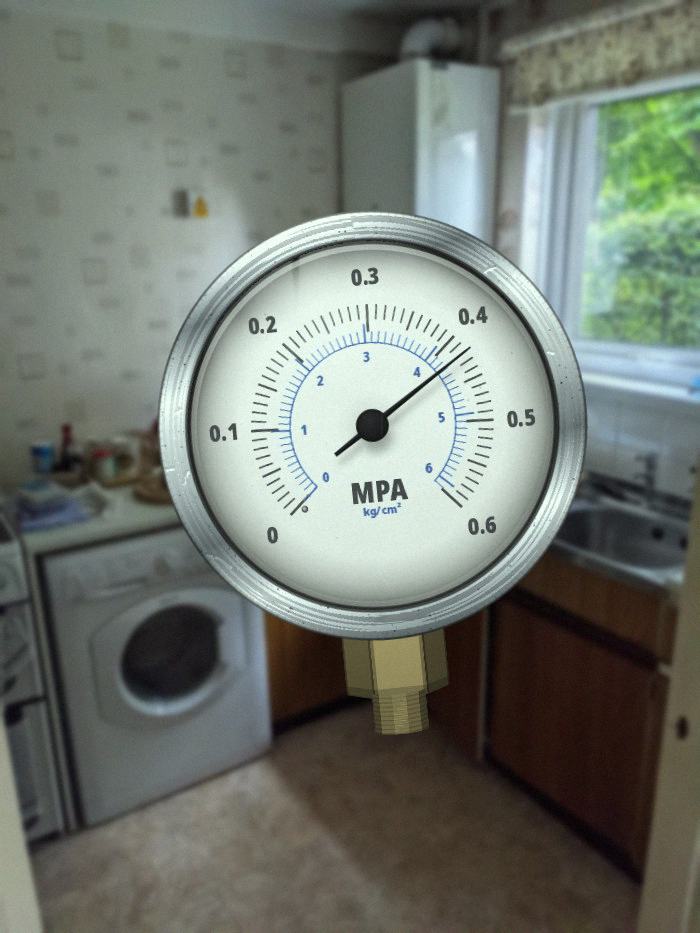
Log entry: 0.42 MPa
